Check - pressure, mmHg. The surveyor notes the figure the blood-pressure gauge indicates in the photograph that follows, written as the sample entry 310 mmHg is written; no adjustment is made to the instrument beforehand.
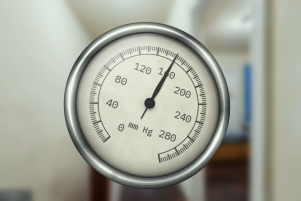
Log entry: 160 mmHg
